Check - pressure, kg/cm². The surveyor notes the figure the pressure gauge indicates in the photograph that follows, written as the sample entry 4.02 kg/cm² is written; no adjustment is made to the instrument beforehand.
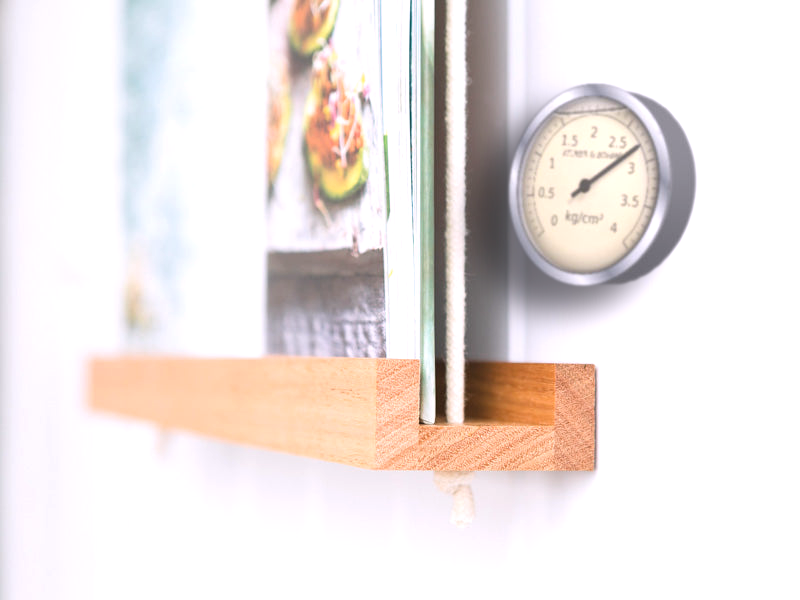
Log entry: 2.8 kg/cm²
